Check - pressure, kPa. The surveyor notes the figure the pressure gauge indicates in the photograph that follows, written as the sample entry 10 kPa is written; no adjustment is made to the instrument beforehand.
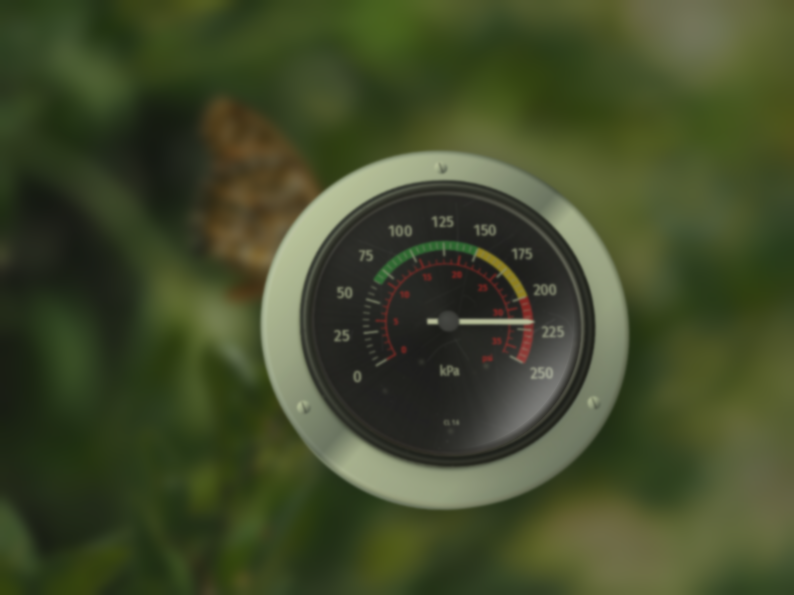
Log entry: 220 kPa
